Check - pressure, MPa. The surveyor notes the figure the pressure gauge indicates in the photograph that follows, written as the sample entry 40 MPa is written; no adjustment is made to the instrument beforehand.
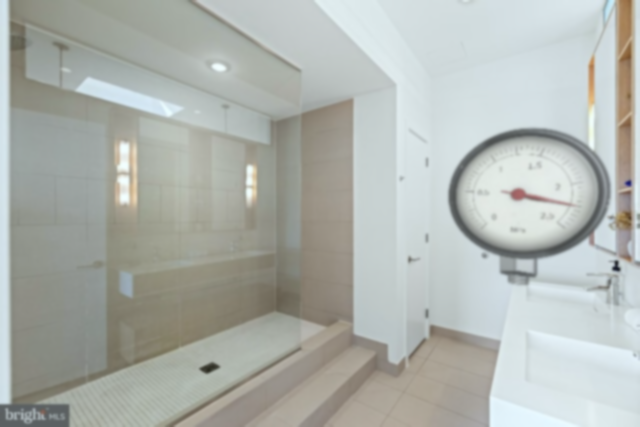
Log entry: 2.25 MPa
